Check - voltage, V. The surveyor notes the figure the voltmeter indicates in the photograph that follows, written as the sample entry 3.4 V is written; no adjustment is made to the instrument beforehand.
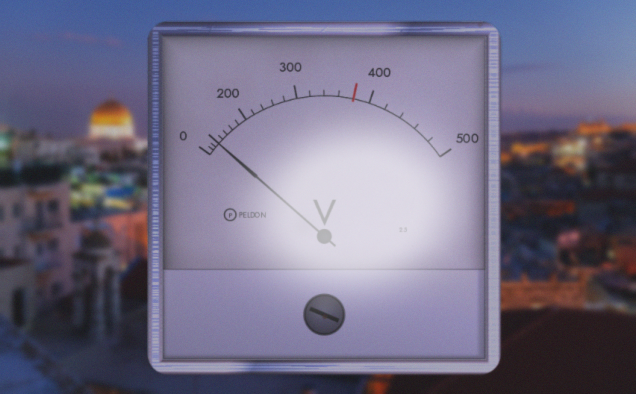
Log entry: 100 V
